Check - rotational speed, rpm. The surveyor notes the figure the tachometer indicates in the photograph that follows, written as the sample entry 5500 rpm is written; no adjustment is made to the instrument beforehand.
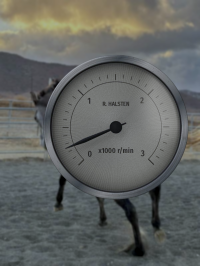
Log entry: 250 rpm
